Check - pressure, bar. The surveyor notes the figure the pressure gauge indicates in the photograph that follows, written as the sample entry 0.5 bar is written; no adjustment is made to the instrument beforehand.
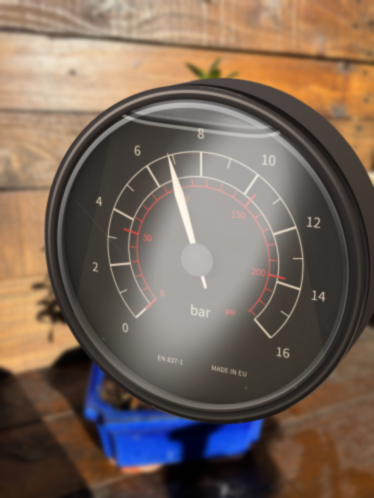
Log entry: 7 bar
